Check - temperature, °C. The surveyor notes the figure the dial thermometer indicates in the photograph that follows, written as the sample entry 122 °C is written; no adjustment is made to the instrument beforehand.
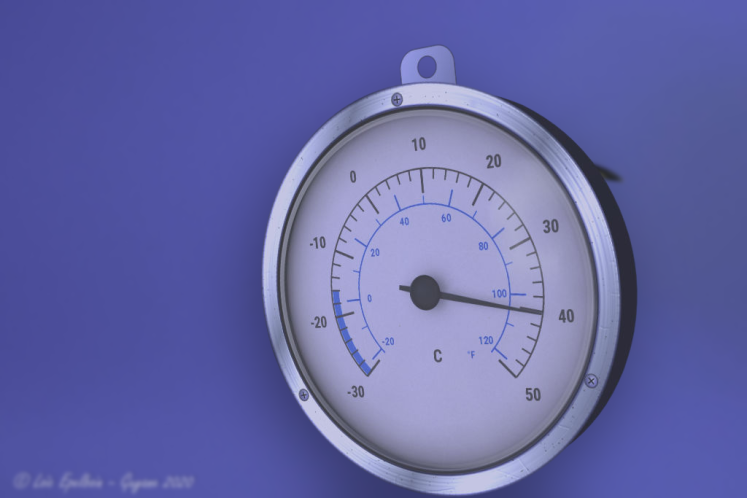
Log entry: 40 °C
